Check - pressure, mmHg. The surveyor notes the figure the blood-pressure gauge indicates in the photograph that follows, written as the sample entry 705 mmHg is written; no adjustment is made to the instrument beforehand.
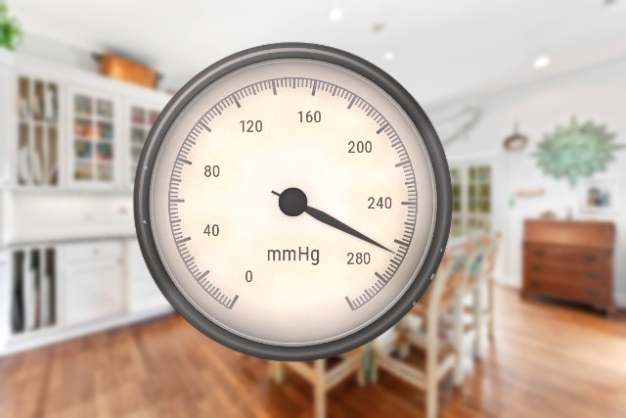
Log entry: 266 mmHg
